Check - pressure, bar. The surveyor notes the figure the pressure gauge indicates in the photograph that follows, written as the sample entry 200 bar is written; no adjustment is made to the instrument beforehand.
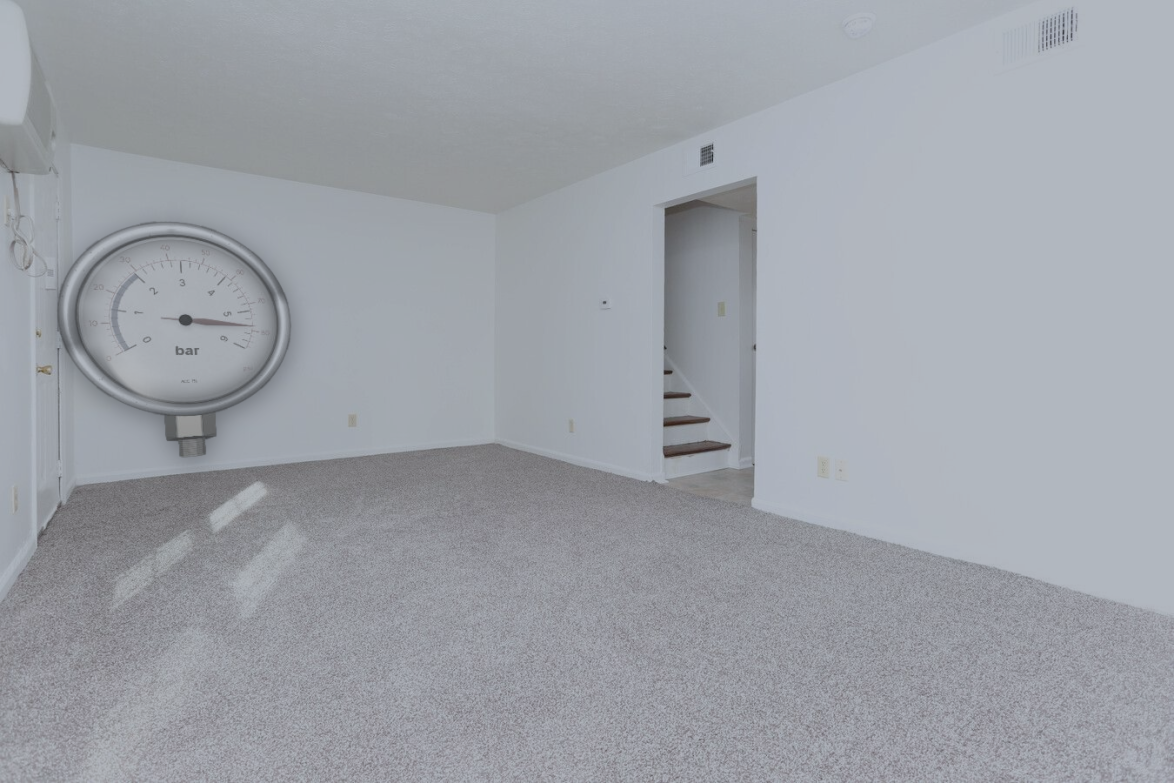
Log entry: 5.4 bar
